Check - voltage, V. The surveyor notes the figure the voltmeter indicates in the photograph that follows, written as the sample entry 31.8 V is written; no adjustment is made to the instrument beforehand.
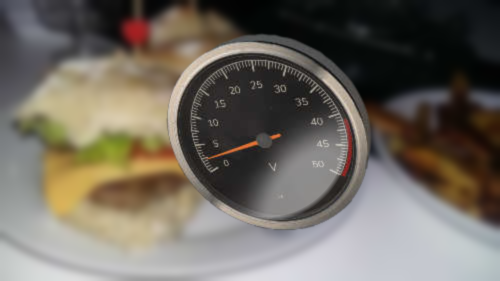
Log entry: 2.5 V
